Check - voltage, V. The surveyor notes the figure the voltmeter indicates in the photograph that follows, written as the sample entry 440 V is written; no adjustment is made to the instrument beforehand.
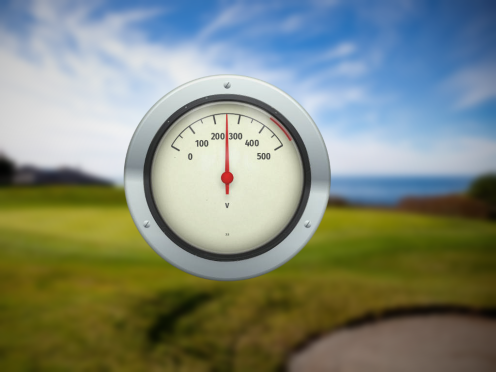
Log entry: 250 V
